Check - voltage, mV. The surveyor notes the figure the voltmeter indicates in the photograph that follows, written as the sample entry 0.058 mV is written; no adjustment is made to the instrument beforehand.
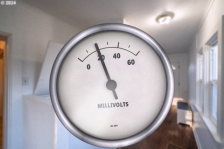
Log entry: 20 mV
